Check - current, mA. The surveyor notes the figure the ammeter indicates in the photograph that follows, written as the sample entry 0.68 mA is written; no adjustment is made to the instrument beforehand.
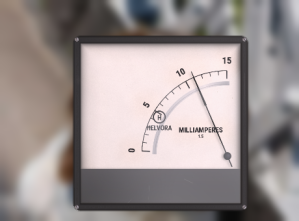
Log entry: 11 mA
